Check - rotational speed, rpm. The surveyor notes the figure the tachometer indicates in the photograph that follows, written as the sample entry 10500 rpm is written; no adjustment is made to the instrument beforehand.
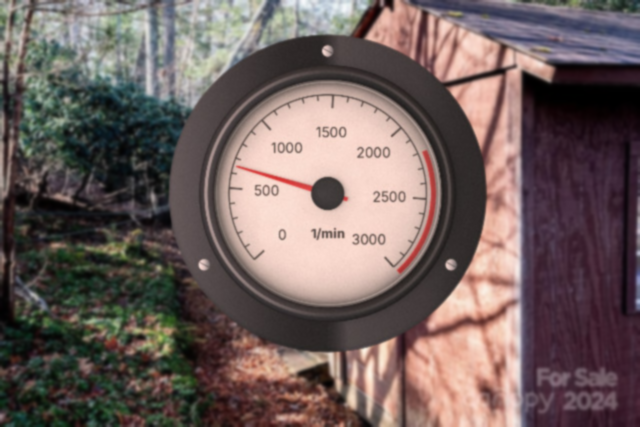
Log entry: 650 rpm
